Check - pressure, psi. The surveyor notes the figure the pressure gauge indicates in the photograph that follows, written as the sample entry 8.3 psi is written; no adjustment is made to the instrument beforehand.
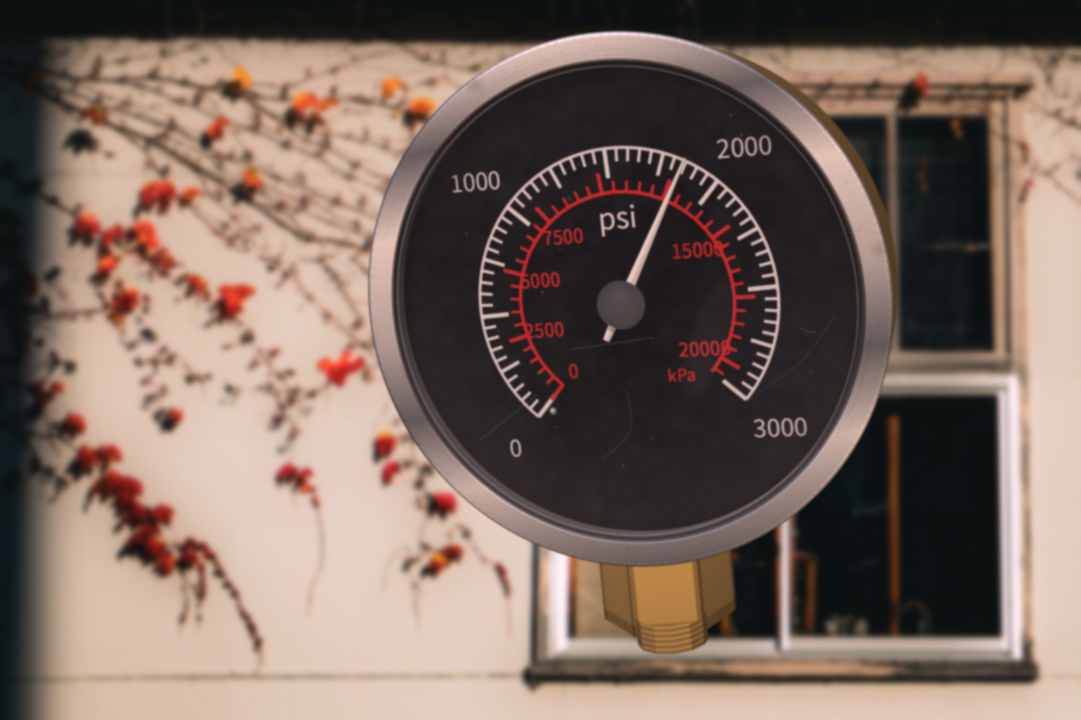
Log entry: 1850 psi
